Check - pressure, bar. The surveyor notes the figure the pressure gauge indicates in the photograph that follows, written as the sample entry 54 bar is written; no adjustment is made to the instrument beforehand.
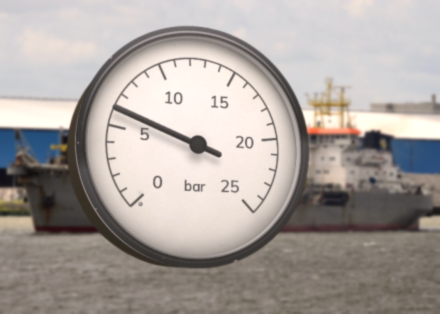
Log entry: 6 bar
